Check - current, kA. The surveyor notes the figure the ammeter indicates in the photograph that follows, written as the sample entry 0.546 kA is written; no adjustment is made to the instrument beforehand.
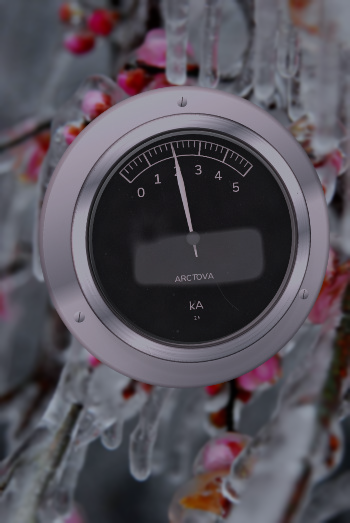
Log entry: 2 kA
